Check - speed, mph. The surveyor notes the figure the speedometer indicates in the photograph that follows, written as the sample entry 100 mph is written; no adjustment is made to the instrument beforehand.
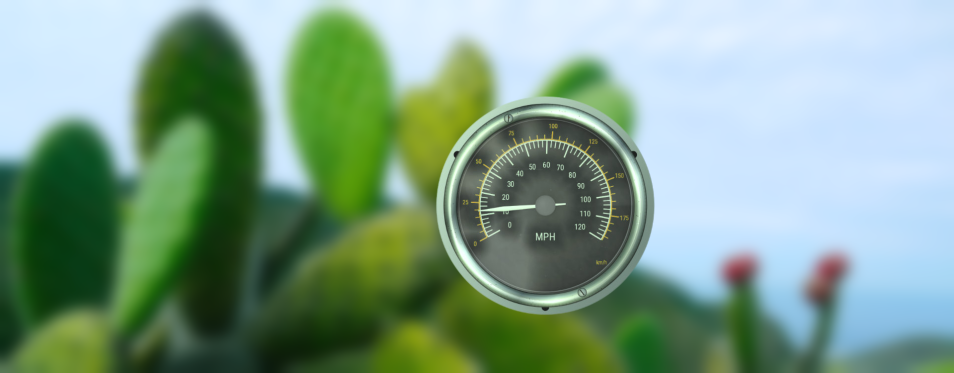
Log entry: 12 mph
